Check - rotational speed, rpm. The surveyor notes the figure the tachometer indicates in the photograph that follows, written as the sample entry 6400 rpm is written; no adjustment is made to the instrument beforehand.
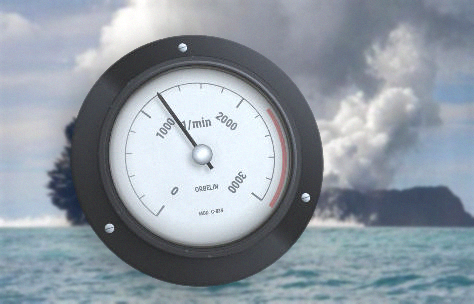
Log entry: 1200 rpm
